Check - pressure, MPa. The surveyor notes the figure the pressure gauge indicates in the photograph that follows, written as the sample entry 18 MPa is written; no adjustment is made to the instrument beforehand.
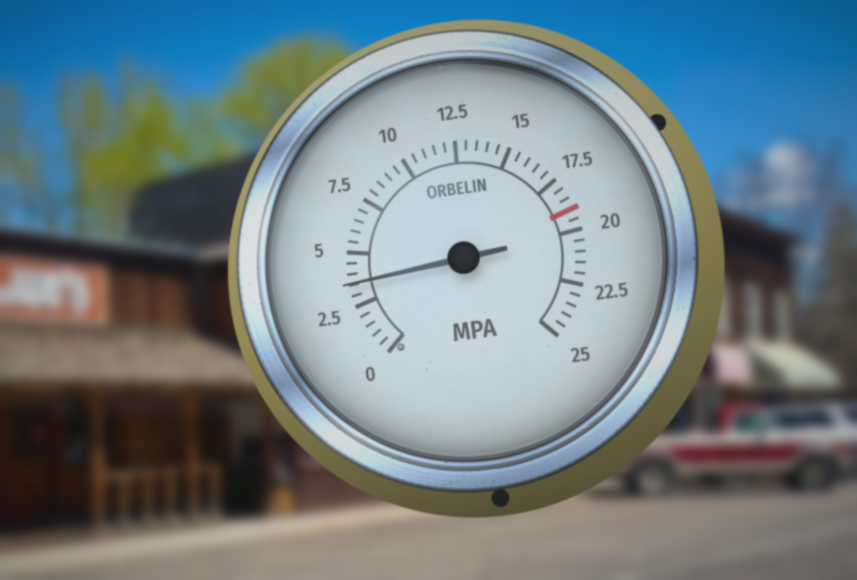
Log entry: 3.5 MPa
